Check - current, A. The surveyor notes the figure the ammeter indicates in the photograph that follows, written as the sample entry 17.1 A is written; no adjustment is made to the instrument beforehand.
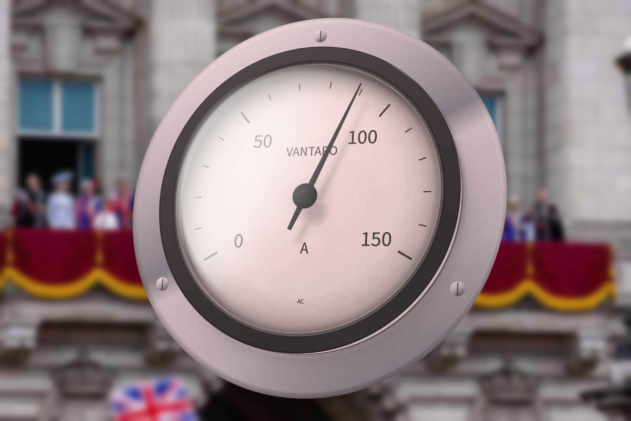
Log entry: 90 A
